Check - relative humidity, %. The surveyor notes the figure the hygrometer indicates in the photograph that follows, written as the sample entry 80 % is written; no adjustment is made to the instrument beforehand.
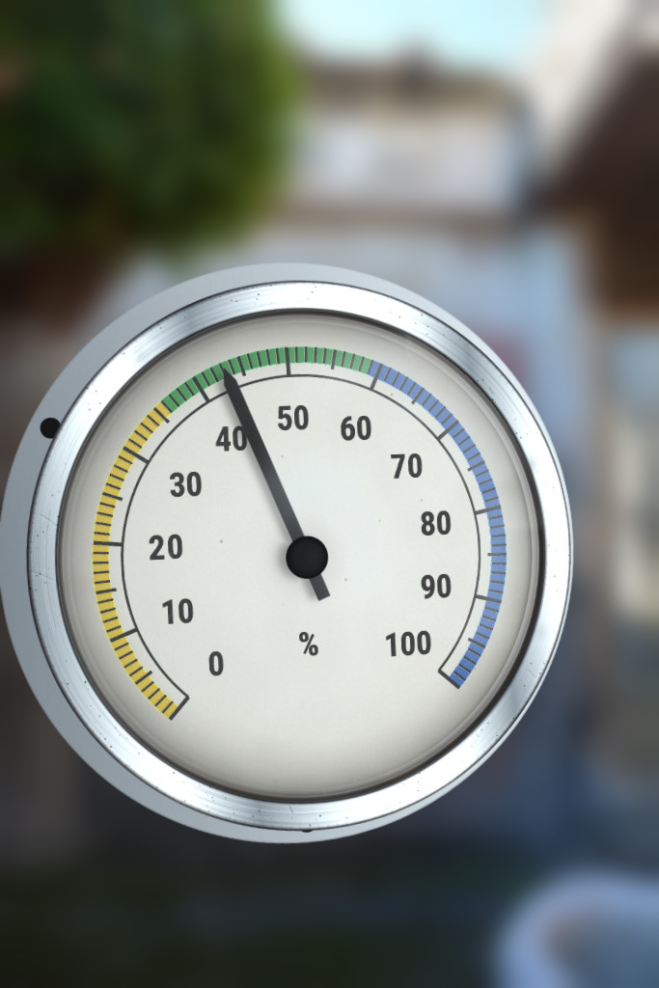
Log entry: 43 %
